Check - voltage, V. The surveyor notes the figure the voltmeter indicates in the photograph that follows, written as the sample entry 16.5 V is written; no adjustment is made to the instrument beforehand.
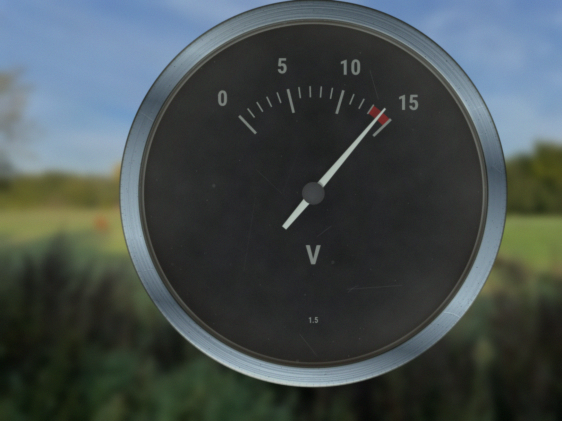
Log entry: 14 V
